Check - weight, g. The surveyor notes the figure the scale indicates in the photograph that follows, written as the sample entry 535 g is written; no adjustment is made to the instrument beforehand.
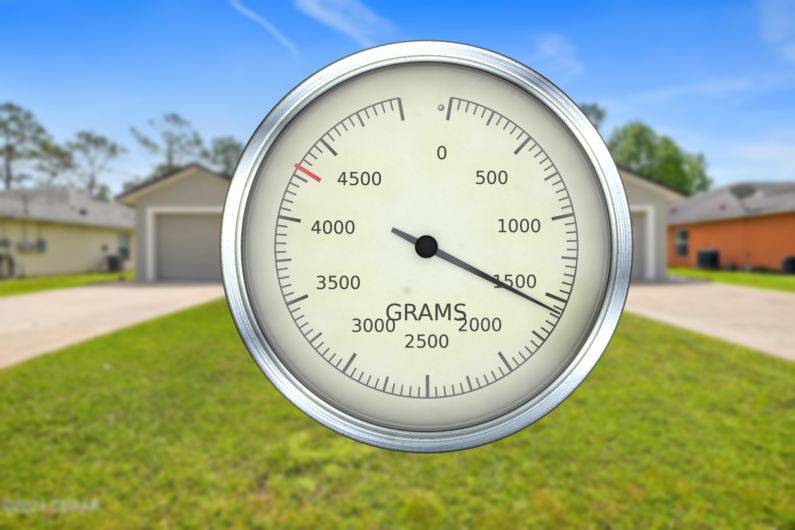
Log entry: 1575 g
